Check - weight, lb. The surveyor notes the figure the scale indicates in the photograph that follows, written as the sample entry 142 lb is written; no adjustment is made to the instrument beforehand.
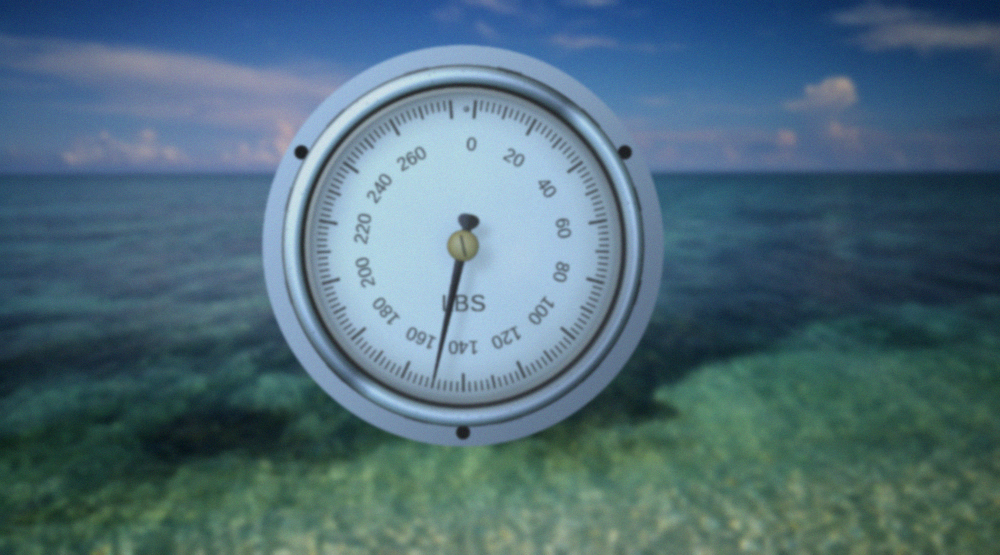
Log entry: 150 lb
